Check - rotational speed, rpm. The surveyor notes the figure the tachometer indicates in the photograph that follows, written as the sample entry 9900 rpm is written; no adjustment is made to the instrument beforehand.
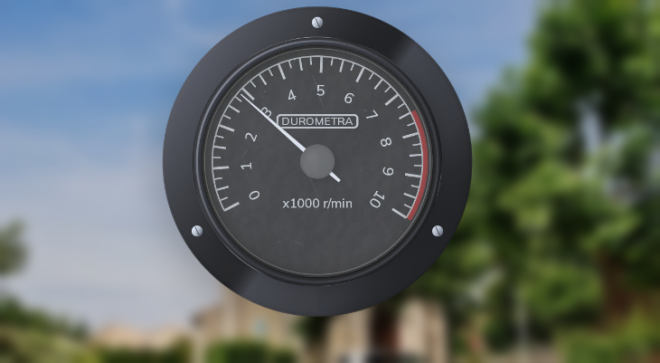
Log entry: 2875 rpm
